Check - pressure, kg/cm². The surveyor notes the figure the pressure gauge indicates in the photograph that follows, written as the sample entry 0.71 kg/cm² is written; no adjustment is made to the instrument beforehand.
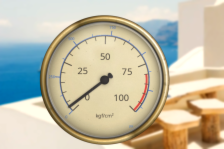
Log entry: 2.5 kg/cm²
